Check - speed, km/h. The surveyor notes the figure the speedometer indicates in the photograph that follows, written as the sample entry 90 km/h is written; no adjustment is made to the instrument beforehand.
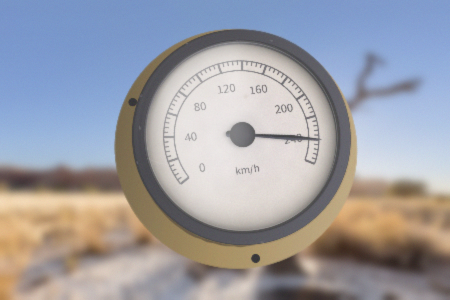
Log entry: 240 km/h
